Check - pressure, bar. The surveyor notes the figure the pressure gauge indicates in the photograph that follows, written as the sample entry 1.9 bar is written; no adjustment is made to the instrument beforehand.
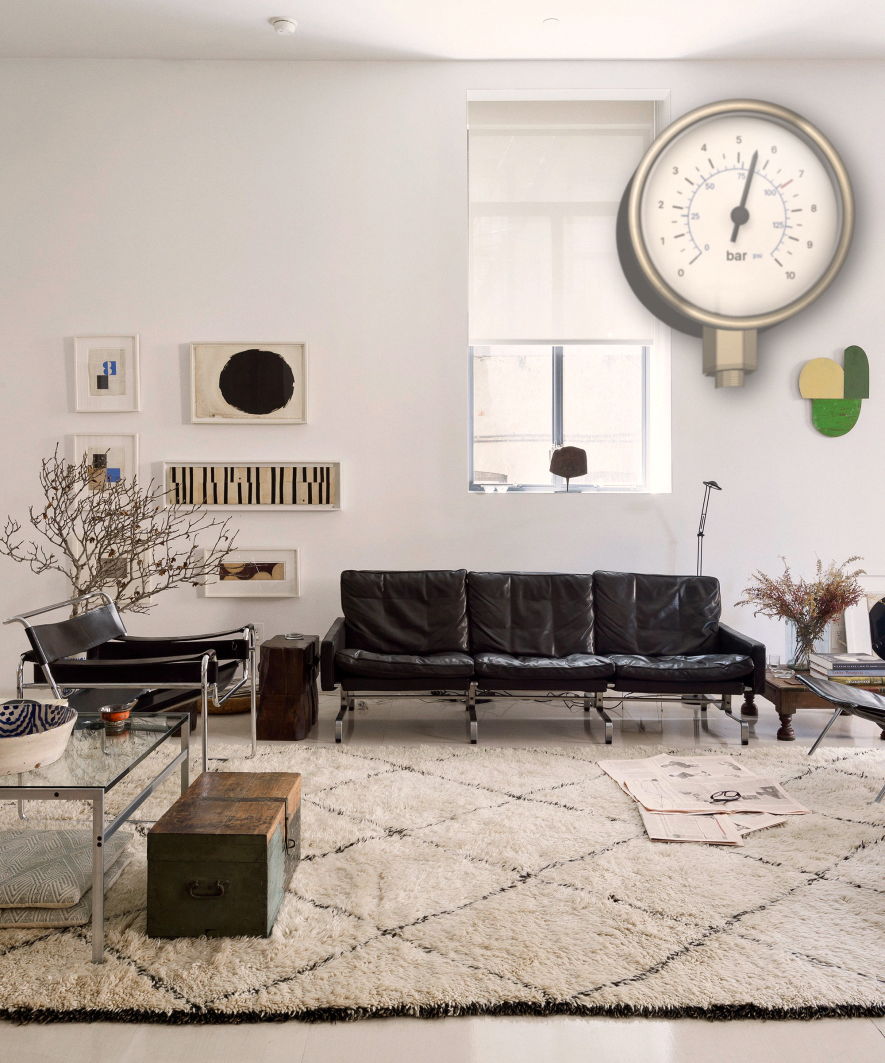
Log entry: 5.5 bar
